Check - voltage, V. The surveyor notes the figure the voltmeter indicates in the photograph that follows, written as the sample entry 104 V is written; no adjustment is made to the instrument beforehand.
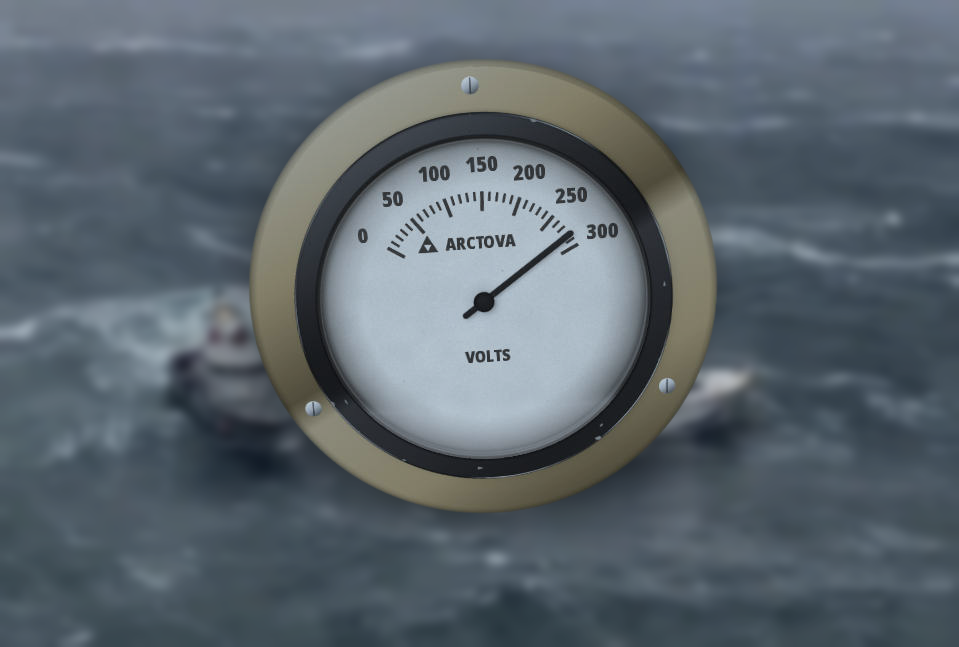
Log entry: 280 V
